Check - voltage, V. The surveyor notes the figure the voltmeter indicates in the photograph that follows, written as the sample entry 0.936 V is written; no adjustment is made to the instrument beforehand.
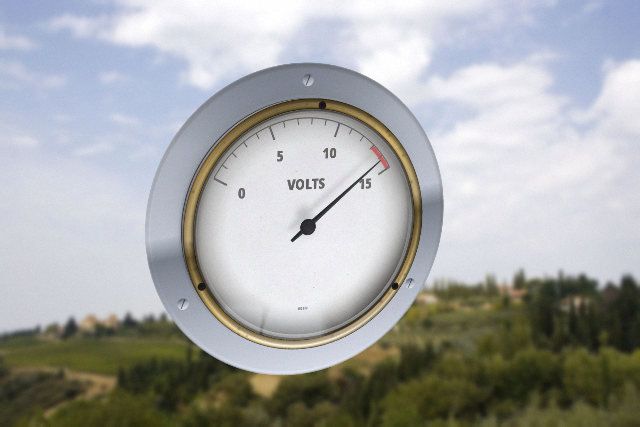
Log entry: 14 V
